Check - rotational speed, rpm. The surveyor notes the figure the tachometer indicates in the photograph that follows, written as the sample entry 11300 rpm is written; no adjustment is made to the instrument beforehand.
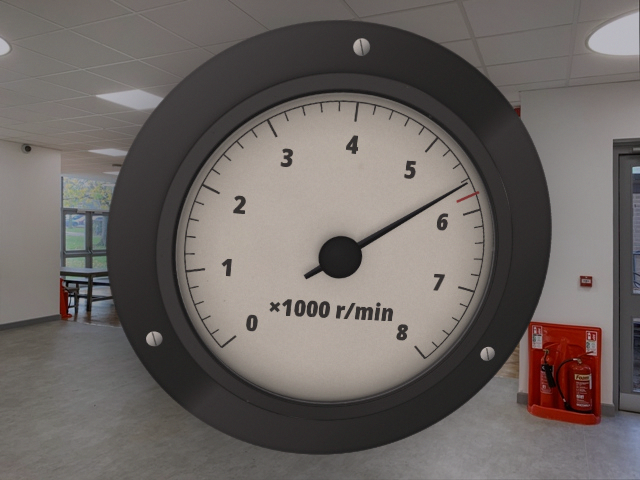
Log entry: 5600 rpm
